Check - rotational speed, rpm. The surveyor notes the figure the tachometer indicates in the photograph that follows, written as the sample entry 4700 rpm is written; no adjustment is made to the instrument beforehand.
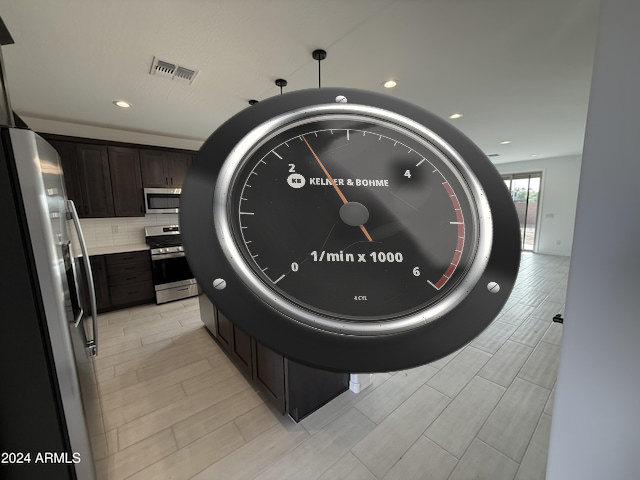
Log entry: 2400 rpm
